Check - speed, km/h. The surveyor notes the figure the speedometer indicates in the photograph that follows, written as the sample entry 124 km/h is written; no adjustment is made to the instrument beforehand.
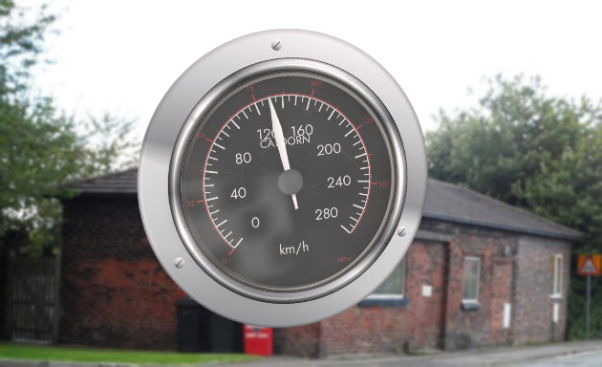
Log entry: 130 km/h
